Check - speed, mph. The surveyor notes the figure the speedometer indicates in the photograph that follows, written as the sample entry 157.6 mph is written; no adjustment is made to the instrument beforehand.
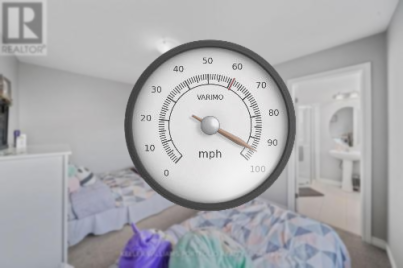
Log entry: 95 mph
